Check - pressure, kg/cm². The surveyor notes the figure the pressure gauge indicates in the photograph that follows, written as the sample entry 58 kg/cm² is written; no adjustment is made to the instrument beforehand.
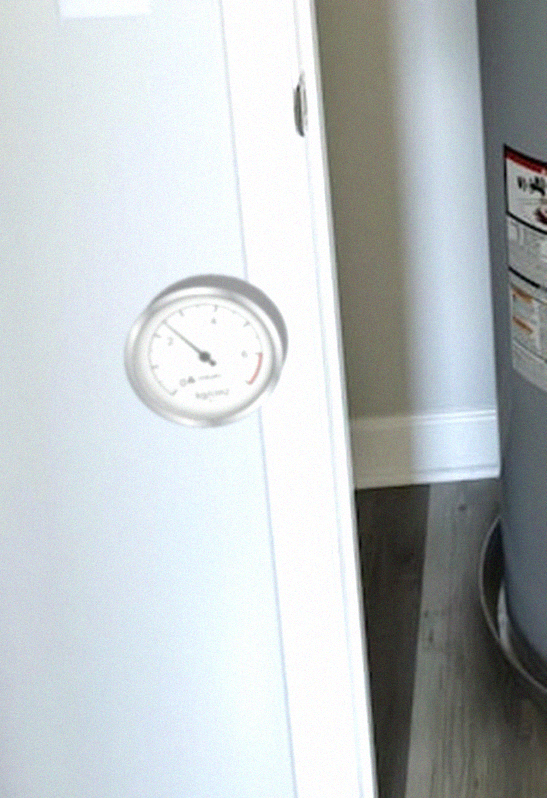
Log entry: 2.5 kg/cm²
